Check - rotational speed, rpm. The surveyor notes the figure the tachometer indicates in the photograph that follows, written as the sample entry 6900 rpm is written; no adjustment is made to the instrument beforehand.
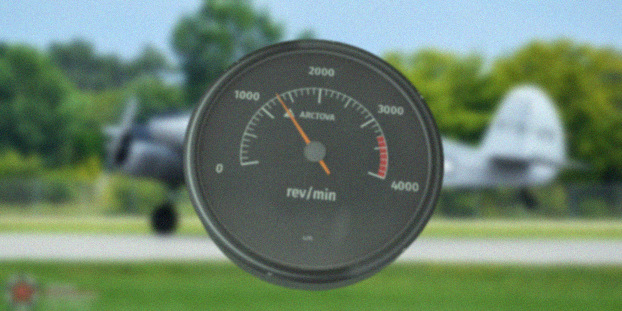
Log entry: 1300 rpm
